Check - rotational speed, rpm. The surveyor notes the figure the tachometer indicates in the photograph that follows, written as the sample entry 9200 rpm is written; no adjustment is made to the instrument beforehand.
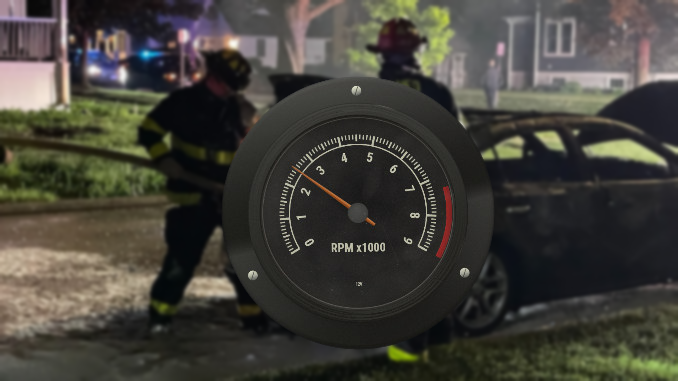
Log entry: 2500 rpm
